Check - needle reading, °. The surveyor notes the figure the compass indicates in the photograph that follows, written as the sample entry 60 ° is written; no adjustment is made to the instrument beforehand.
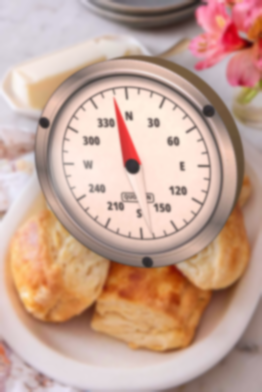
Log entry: 350 °
